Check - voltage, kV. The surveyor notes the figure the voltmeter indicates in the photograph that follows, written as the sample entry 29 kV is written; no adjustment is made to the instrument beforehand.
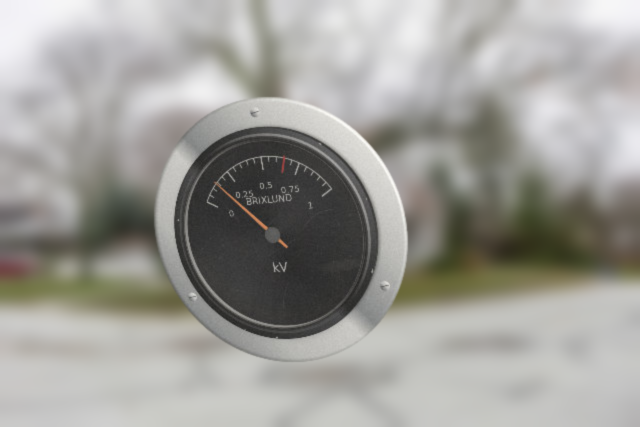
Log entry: 0.15 kV
